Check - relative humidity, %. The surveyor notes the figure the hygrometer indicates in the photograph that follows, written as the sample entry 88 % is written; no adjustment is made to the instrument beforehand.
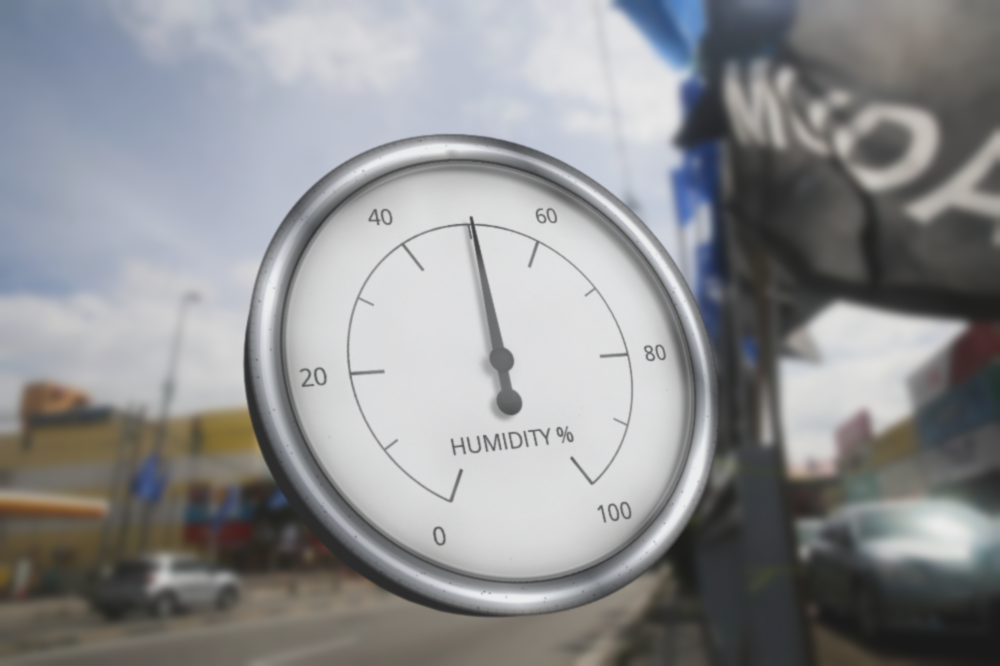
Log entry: 50 %
